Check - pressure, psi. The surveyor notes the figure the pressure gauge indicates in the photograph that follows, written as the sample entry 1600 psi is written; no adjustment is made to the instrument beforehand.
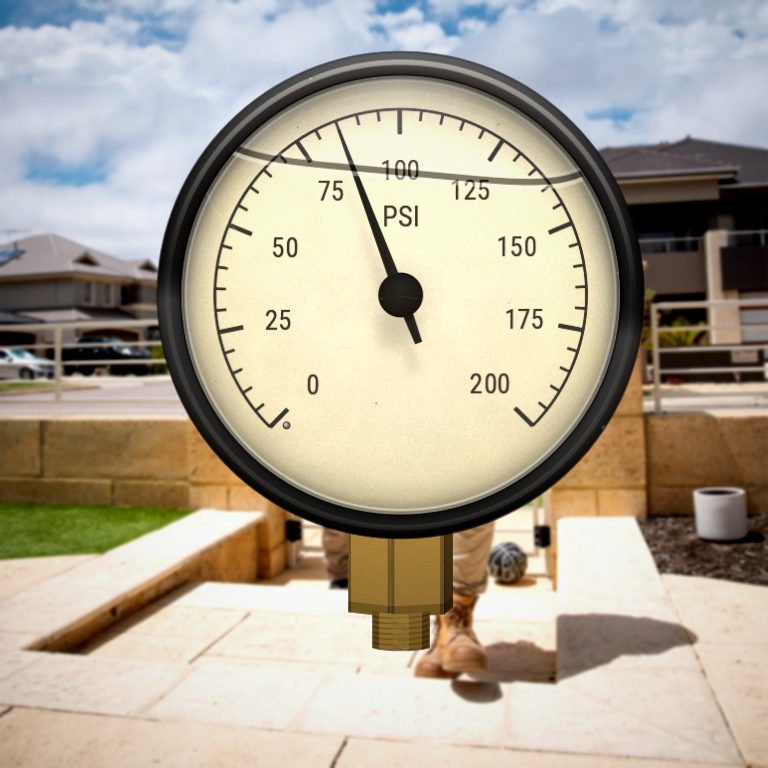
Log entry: 85 psi
